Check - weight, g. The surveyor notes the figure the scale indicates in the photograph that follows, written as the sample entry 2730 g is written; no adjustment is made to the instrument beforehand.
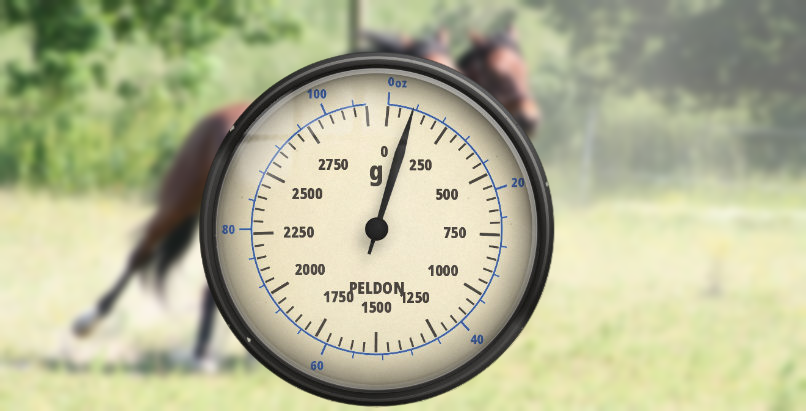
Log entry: 100 g
